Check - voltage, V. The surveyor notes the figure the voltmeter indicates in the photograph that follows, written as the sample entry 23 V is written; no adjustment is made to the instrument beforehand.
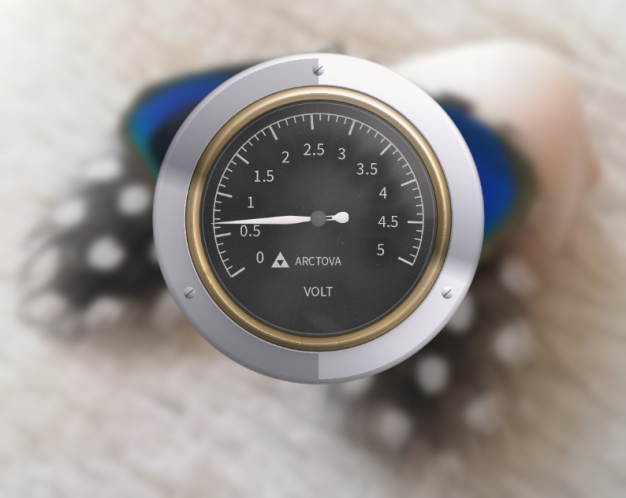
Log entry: 0.65 V
